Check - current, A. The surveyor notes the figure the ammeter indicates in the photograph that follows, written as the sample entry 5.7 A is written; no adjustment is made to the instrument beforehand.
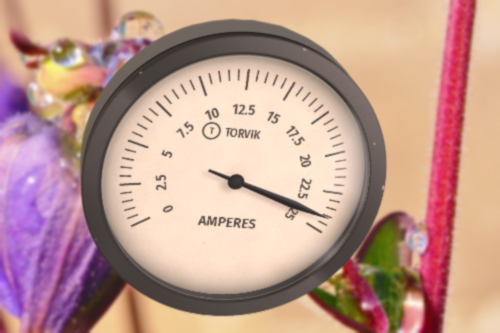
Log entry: 24 A
